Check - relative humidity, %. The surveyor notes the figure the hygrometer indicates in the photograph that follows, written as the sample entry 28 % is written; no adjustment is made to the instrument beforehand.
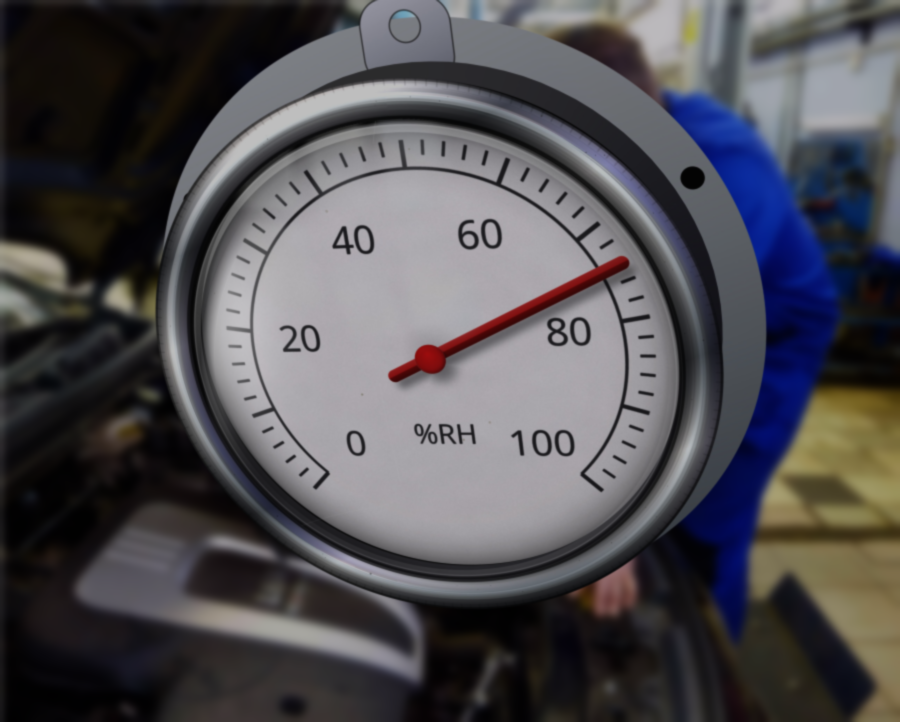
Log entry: 74 %
